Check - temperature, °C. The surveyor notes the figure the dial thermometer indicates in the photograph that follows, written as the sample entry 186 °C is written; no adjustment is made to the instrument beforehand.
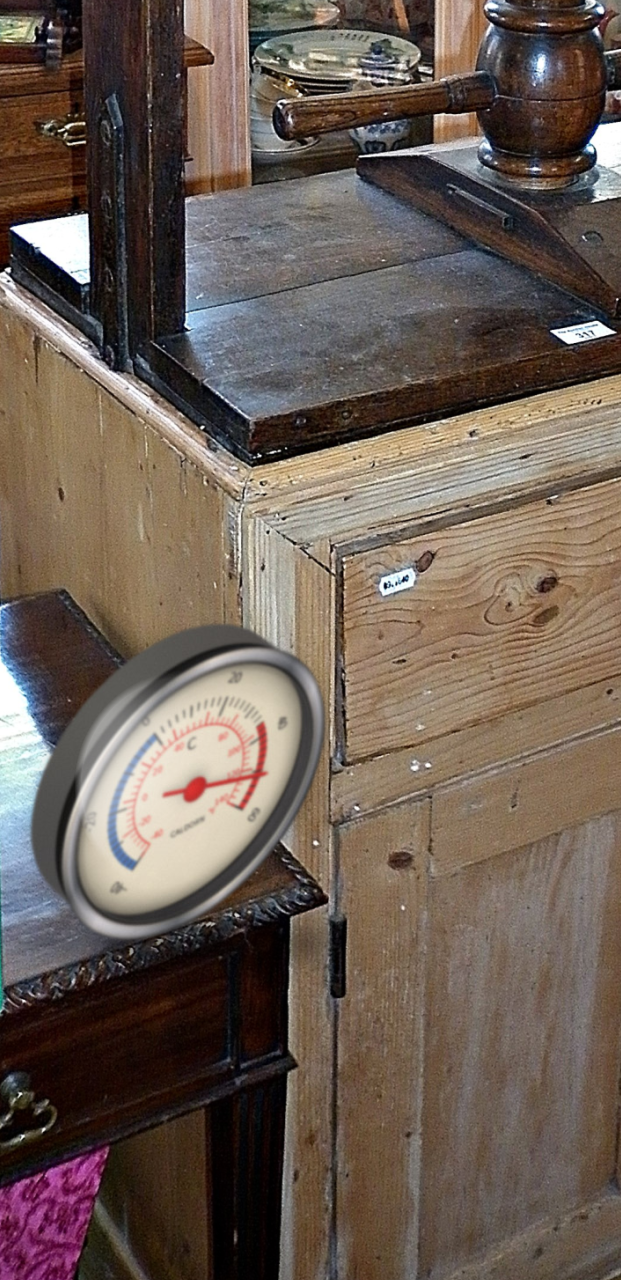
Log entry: 50 °C
